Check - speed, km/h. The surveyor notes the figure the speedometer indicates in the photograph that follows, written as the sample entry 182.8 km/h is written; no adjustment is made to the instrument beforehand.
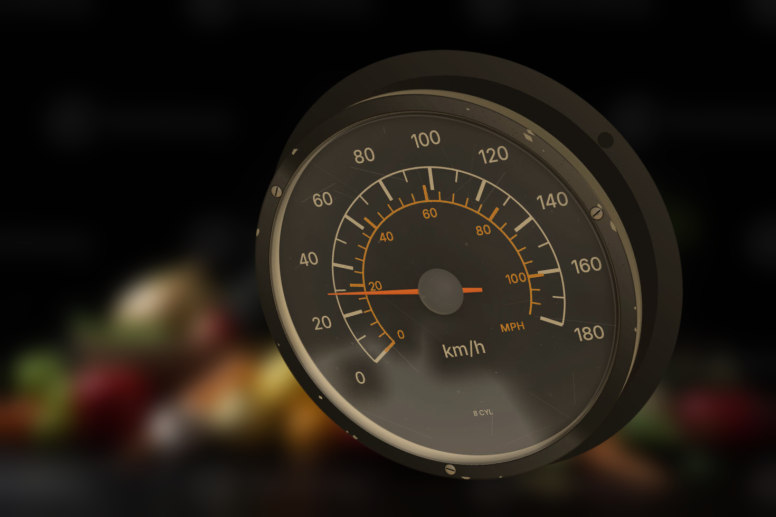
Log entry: 30 km/h
